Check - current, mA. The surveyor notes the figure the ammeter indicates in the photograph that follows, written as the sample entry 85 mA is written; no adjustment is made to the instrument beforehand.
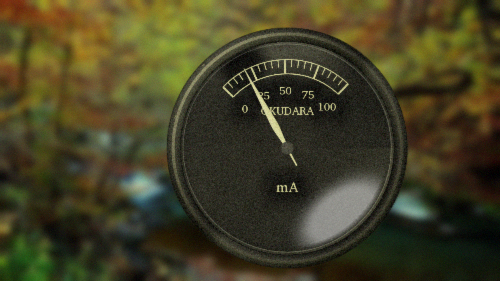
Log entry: 20 mA
